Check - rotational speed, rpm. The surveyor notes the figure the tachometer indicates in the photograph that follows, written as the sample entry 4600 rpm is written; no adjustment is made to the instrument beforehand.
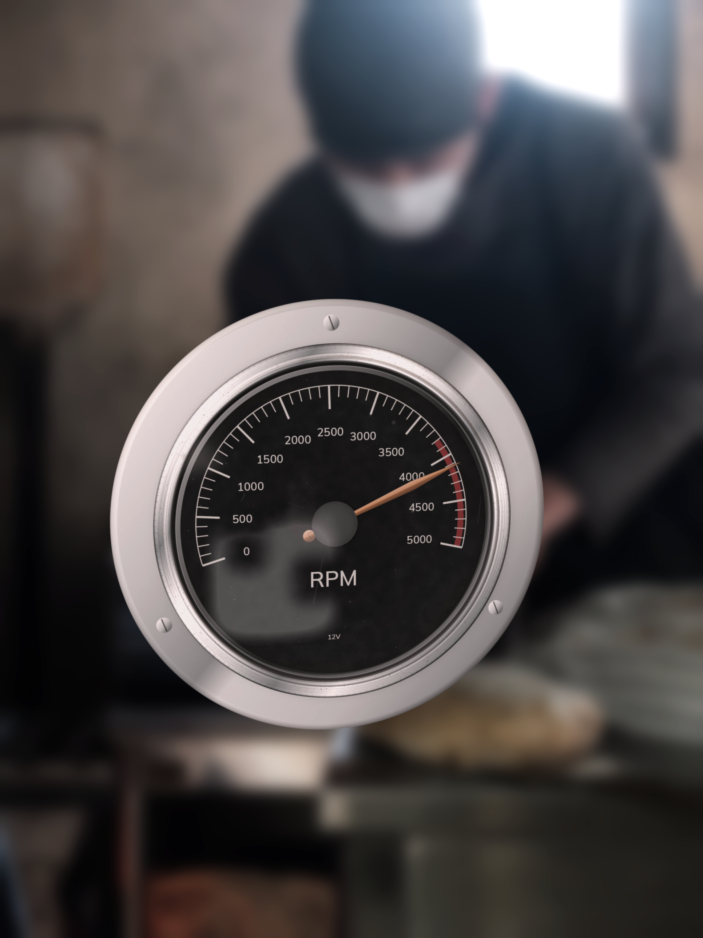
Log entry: 4100 rpm
